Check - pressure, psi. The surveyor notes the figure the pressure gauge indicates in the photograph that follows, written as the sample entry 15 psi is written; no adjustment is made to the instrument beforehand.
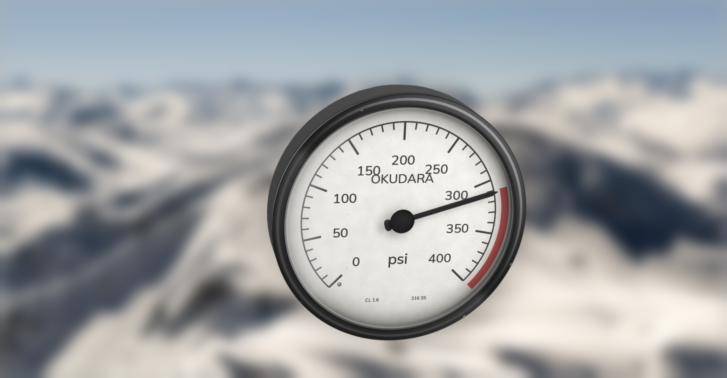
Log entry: 310 psi
